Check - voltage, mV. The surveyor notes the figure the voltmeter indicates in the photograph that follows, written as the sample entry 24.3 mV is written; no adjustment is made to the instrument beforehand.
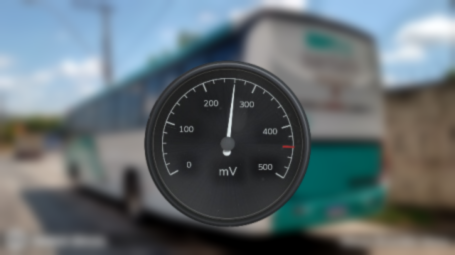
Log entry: 260 mV
